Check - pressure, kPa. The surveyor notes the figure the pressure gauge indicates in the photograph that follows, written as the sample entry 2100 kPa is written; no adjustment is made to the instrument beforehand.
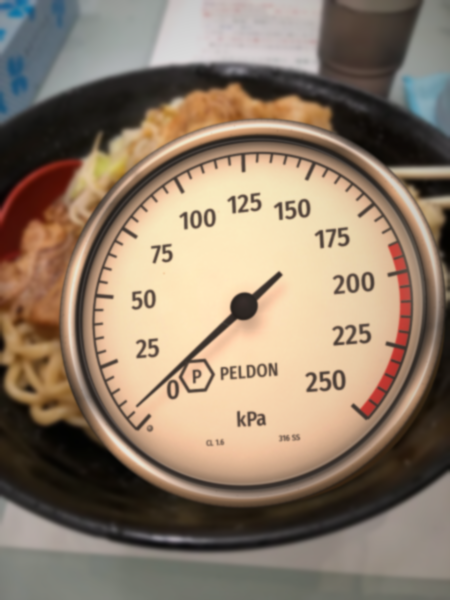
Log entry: 5 kPa
